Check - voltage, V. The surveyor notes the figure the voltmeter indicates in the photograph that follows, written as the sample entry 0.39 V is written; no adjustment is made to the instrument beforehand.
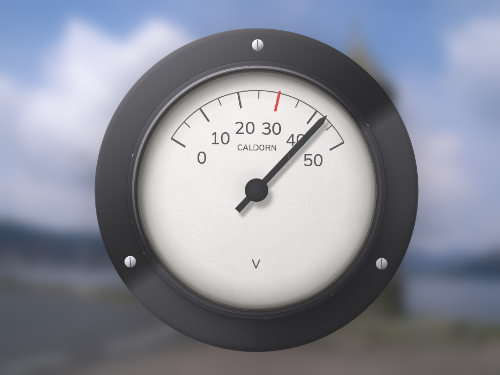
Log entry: 42.5 V
